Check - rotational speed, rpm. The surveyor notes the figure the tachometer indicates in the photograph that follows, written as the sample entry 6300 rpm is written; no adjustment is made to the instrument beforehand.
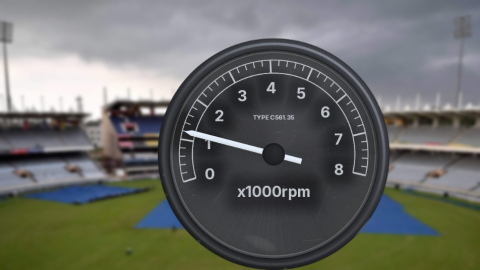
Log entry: 1200 rpm
